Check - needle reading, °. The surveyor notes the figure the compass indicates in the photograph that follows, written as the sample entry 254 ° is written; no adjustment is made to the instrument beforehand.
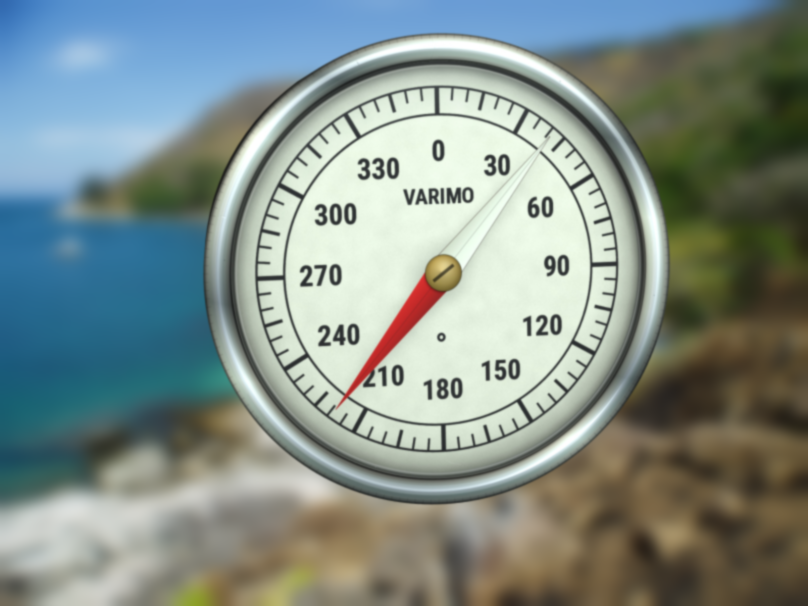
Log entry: 220 °
